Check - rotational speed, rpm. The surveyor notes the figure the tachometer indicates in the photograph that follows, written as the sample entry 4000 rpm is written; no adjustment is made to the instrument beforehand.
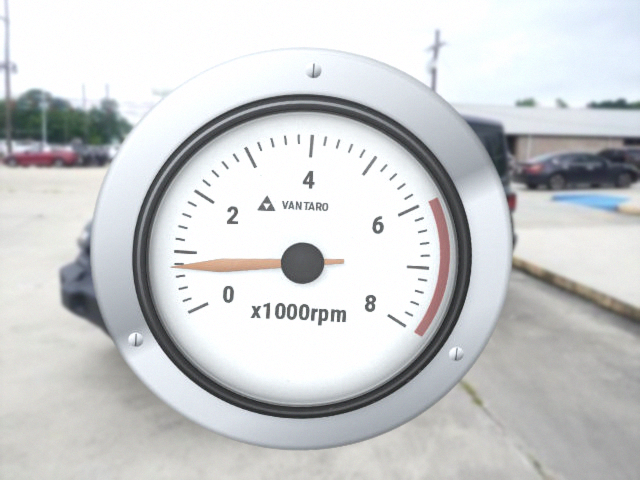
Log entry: 800 rpm
